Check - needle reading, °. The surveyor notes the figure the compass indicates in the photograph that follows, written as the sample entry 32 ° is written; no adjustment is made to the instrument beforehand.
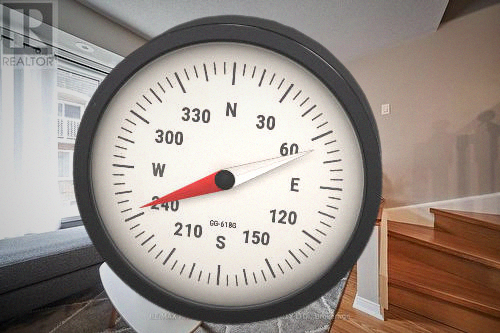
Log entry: 245 °
